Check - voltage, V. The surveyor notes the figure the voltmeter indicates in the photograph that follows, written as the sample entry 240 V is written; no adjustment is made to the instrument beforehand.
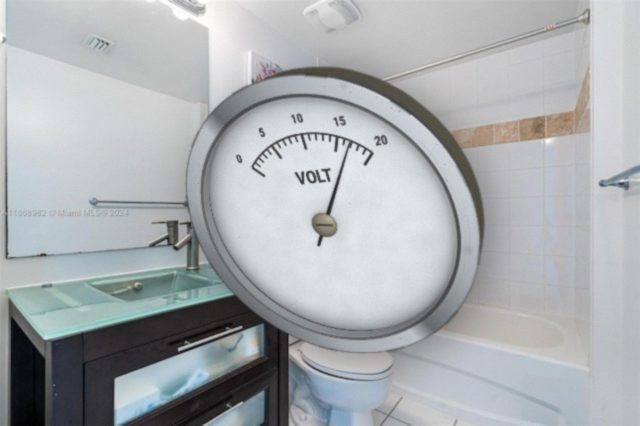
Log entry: 17 V
